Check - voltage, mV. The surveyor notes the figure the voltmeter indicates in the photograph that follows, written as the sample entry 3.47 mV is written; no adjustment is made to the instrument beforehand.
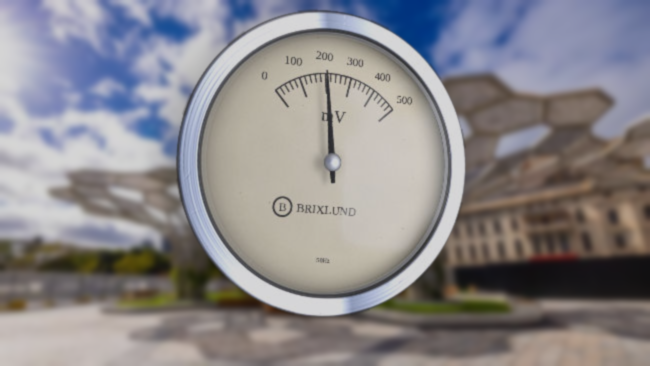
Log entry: 200 mV
